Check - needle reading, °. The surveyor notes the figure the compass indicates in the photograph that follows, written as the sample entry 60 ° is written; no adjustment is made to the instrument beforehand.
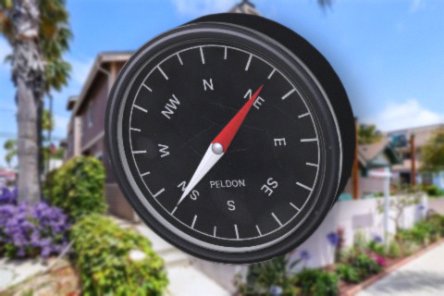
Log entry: 45 °
